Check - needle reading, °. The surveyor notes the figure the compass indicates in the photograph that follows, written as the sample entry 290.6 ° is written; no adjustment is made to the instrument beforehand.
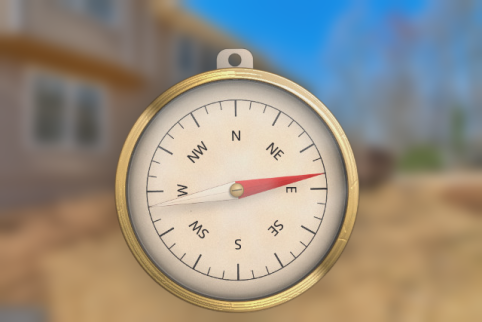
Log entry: 80 °
